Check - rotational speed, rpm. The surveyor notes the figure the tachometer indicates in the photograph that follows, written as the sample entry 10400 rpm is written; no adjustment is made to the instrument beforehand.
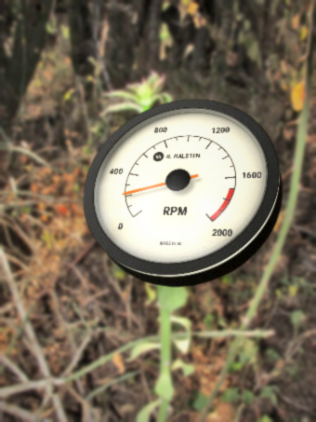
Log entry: 200 rpm
